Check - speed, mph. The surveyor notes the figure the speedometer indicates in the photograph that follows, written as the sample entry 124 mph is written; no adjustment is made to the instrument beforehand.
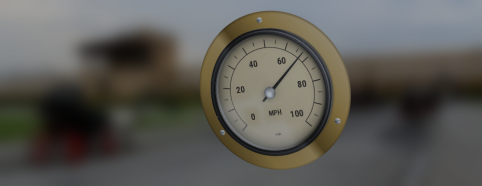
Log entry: 67.5 mph
